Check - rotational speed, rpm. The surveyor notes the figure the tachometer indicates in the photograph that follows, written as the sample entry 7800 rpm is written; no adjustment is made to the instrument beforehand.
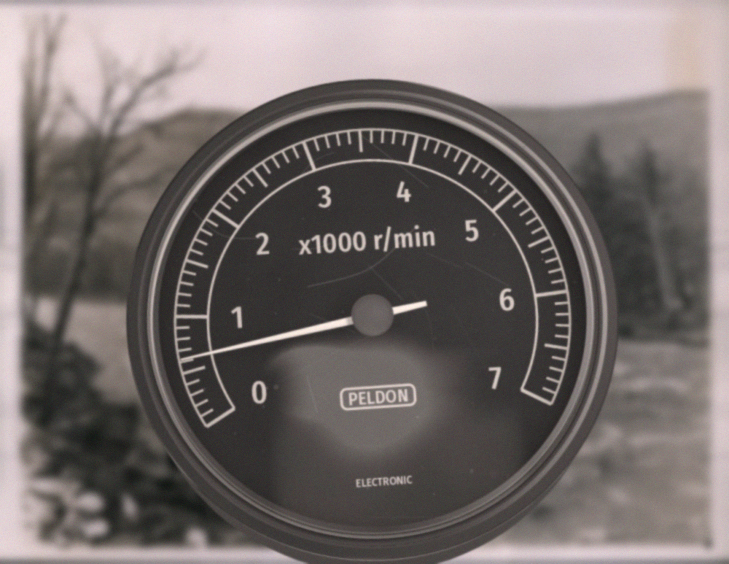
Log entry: 600 rpm
